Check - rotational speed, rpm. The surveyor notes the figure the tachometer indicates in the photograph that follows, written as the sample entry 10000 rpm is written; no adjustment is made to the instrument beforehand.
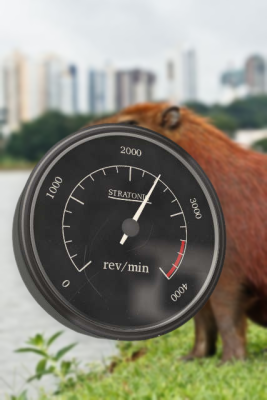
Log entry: 2400 rpm
